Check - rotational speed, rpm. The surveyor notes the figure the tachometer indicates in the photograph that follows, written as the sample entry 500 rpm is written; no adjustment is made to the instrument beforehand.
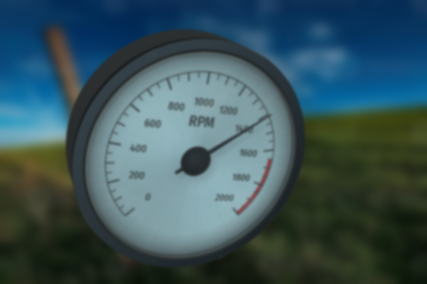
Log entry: 1400 rpm
